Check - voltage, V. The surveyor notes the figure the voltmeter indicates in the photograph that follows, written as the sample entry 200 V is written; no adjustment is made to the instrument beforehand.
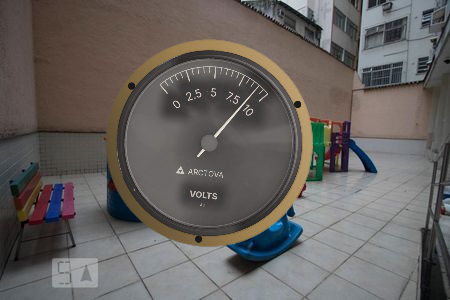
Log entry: 9 V
